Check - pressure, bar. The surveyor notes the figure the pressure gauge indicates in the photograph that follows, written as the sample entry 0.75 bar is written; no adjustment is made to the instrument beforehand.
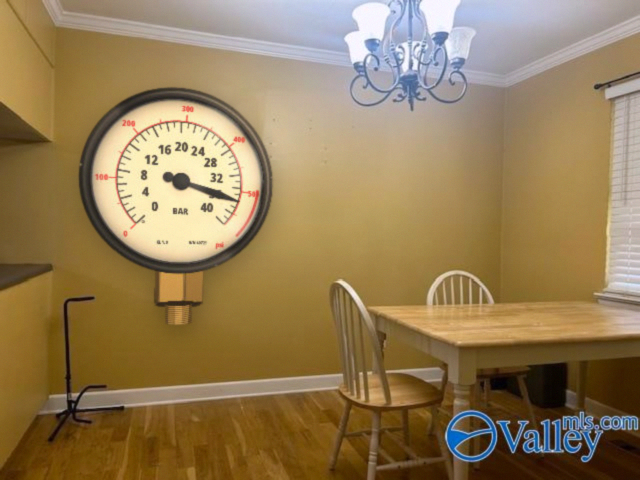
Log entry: 36 bar
